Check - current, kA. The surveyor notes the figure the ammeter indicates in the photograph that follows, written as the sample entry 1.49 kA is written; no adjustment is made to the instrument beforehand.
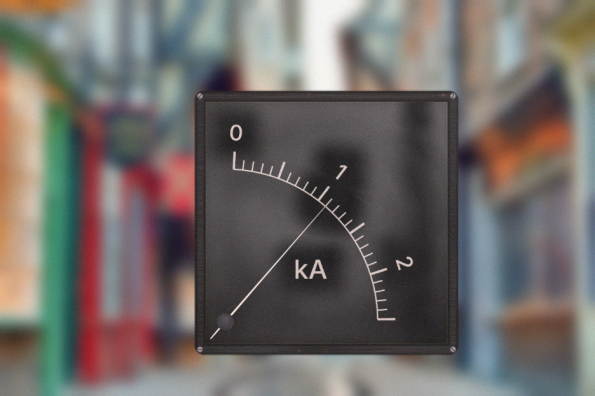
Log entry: 1.1 kA
